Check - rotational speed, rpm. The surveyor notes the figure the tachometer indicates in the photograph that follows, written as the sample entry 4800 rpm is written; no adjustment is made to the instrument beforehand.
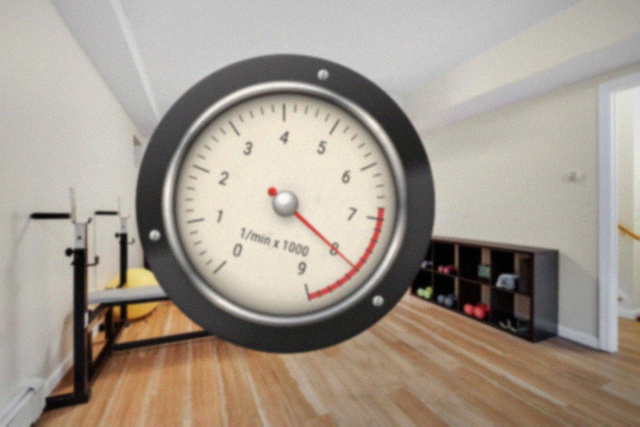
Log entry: 8000 rpm
